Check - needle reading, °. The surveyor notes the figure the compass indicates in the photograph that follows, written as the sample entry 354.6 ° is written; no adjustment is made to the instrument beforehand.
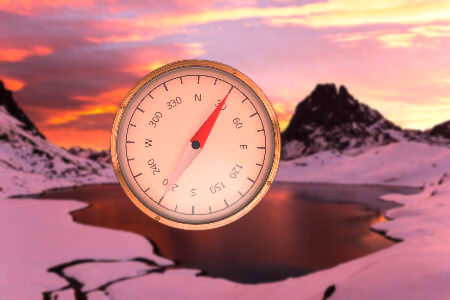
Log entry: 30 °
